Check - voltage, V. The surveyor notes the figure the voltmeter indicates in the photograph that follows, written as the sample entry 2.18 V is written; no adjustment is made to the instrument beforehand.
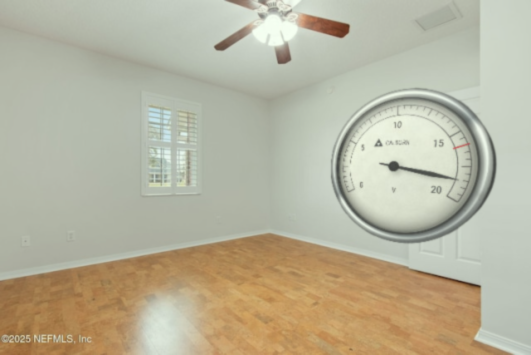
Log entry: 18.5 V
